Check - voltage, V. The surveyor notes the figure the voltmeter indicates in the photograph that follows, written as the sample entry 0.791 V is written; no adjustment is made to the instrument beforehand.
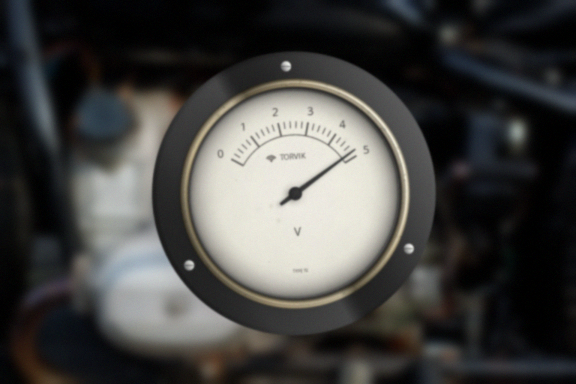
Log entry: 4.8 V
